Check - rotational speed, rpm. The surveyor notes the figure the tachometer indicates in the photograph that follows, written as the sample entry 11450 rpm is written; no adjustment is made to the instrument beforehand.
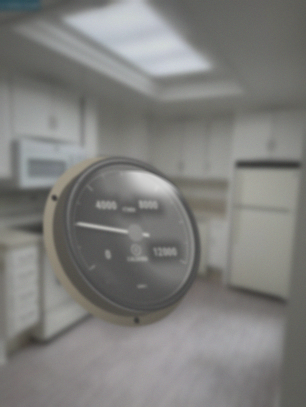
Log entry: 2000 rpm
